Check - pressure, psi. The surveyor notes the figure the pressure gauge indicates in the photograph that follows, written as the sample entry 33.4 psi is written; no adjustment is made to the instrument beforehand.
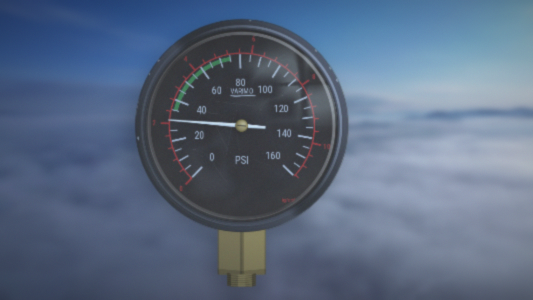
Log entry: 30 psi
